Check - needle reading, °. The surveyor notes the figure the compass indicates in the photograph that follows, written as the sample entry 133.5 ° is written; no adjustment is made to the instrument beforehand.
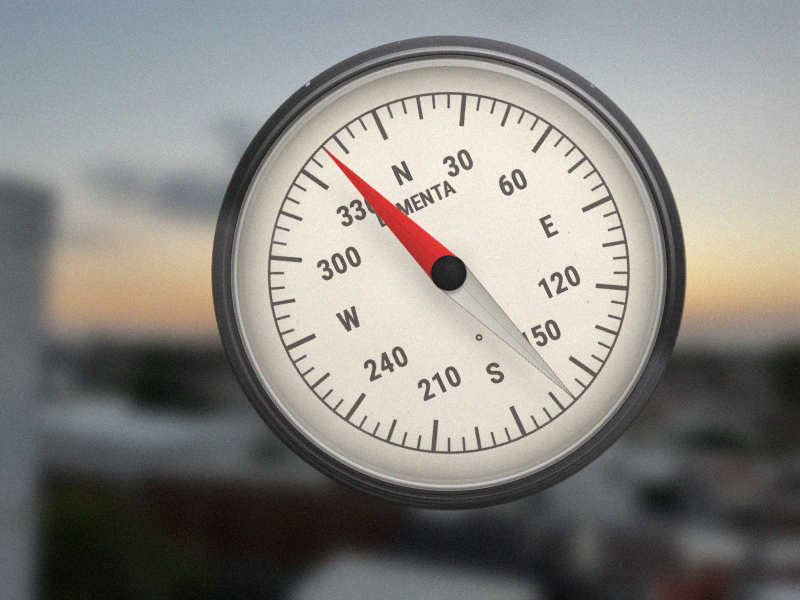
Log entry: 340 °
